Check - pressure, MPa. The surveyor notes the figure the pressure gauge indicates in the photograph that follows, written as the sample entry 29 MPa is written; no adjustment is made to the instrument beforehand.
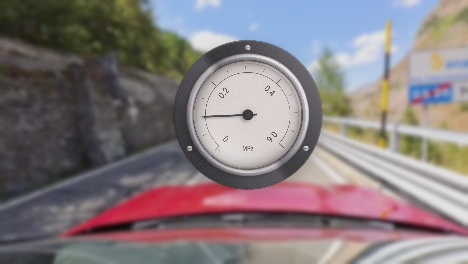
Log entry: 0.1 MPa
